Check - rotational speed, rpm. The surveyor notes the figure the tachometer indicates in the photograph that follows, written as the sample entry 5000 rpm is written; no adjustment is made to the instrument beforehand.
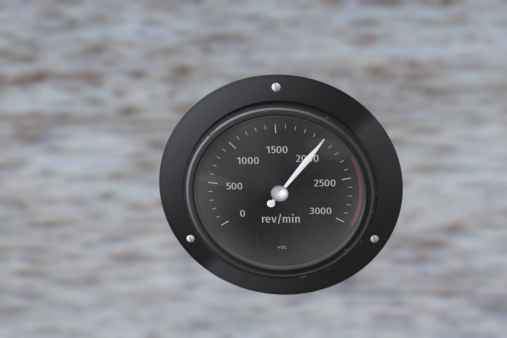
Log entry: 2000 rpm
